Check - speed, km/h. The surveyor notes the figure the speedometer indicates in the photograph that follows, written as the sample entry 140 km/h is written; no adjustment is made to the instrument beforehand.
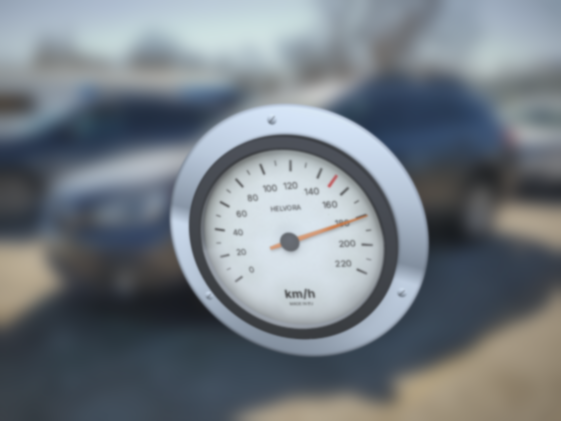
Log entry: 180 km/h
